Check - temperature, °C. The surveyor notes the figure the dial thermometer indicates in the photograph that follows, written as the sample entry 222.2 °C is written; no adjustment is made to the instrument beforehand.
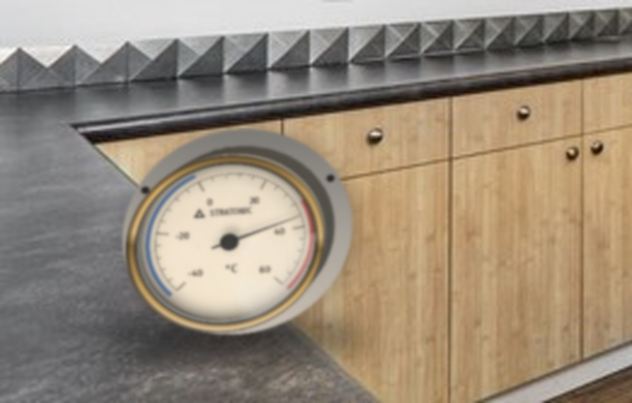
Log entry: 36 °C
